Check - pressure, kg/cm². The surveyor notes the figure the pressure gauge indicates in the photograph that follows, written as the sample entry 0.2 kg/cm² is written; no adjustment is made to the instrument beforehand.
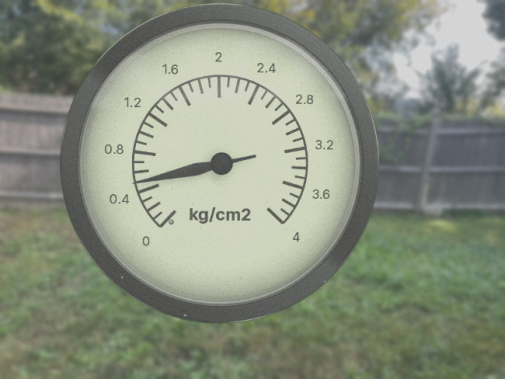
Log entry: 0.5 kg/cm²
